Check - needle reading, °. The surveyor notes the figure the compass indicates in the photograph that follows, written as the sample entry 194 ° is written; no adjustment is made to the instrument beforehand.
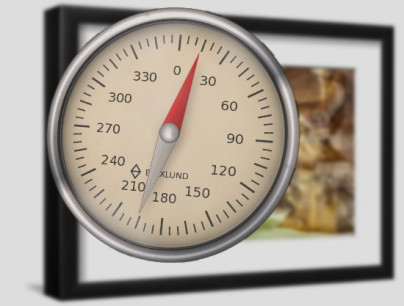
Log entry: 15 °
